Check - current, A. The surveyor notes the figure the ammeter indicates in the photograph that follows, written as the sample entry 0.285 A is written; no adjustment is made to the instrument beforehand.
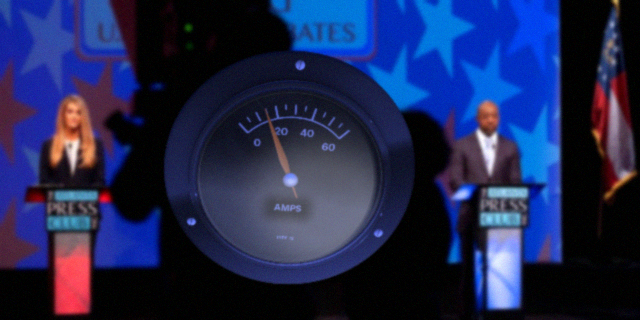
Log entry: 15 A
